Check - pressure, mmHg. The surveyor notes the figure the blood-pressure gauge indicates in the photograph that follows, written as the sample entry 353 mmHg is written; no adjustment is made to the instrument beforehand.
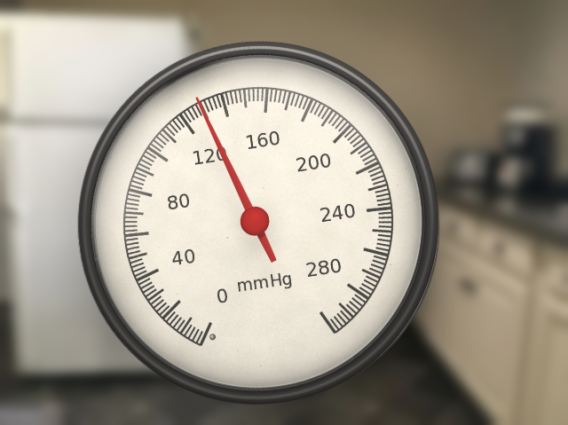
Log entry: 130 mmHg
